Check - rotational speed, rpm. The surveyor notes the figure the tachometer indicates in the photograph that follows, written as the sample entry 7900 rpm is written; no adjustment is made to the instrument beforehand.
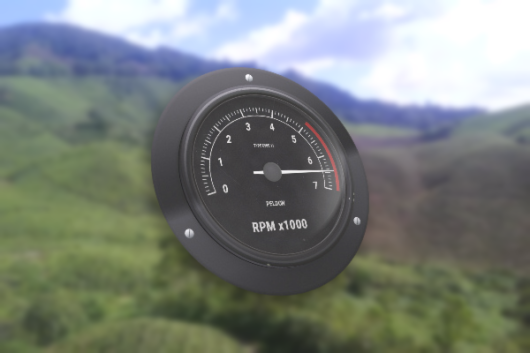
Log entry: 6500 rpm
